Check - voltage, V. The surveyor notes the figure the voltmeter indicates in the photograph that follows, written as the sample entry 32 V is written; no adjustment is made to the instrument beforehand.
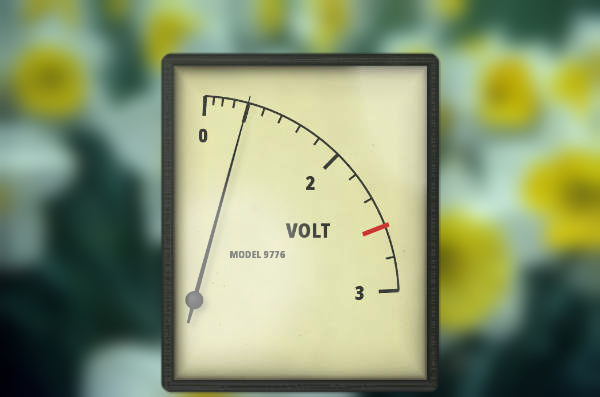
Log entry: 1 V
